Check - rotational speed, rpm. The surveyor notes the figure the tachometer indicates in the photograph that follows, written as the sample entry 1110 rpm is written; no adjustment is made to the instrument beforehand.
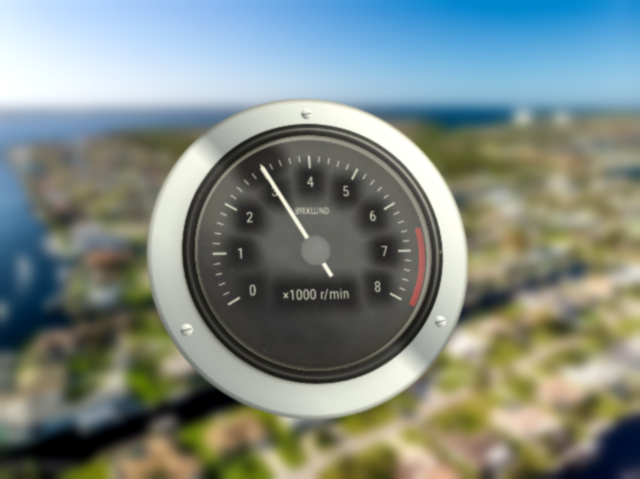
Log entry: 3000 rpm
